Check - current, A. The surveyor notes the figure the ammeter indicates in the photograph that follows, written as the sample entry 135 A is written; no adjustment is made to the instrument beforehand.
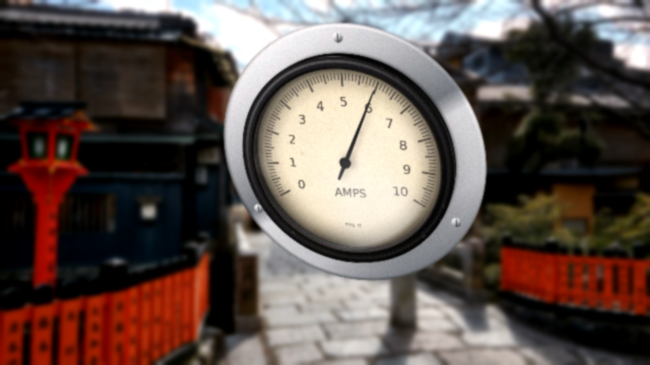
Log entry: 6 A
